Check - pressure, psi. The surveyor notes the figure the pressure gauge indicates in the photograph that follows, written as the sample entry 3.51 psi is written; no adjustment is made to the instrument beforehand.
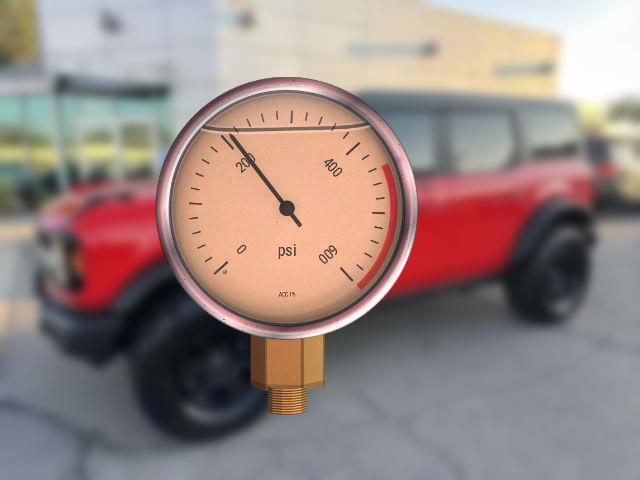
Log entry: 210 psi
